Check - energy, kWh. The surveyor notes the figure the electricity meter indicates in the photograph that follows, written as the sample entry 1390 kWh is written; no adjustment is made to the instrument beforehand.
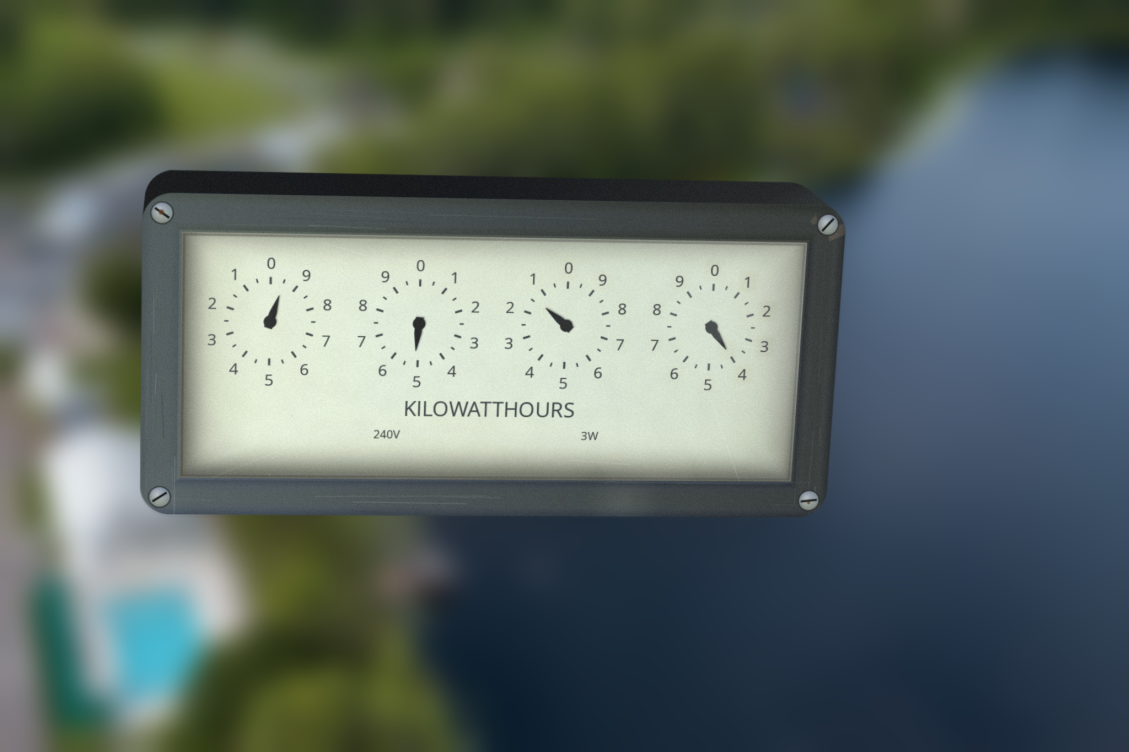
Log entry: 9514 kWh
